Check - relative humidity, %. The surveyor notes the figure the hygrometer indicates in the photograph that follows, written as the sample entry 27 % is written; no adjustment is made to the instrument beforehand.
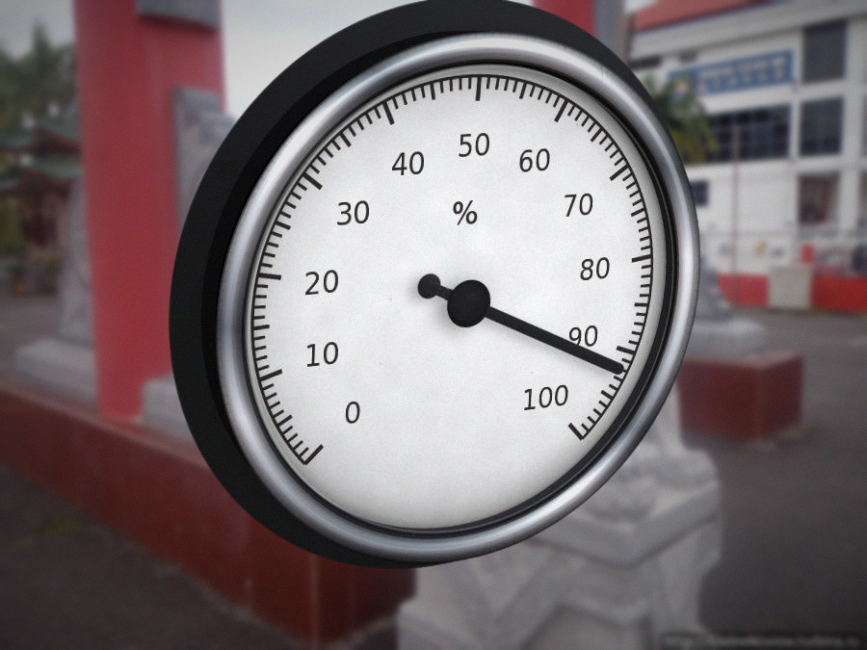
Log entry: 92 %
